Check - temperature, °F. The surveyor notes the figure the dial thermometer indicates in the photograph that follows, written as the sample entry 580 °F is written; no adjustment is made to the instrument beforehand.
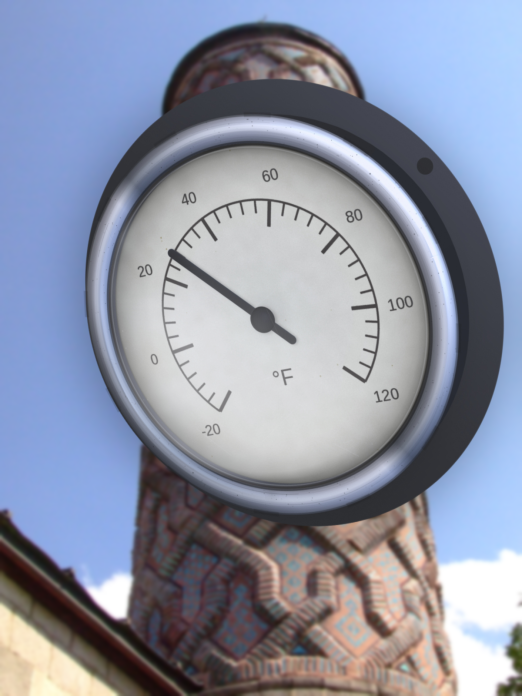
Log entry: 28 °F
